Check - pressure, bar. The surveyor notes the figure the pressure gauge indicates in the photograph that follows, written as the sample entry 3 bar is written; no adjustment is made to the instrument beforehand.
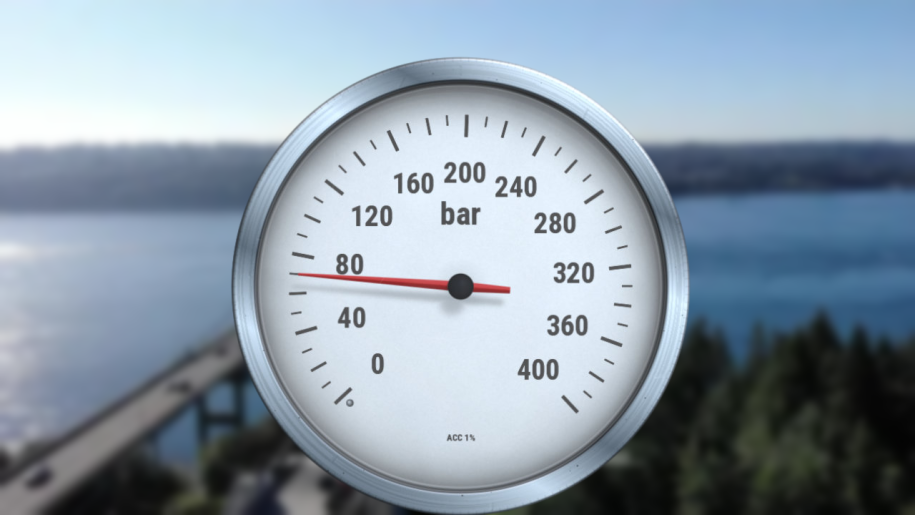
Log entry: 70 bar
